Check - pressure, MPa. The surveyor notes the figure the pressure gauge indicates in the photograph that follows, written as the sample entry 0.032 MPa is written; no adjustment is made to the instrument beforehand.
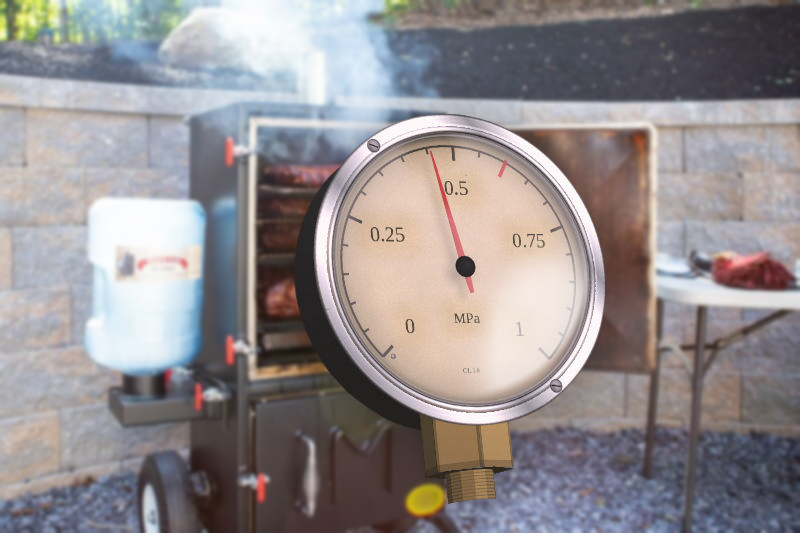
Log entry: 0.45 MPa
